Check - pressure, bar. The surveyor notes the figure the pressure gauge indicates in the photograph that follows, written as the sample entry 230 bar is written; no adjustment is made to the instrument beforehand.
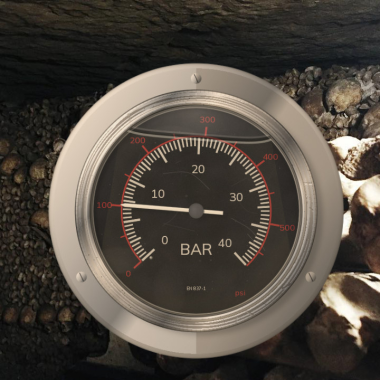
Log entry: 7 bar
